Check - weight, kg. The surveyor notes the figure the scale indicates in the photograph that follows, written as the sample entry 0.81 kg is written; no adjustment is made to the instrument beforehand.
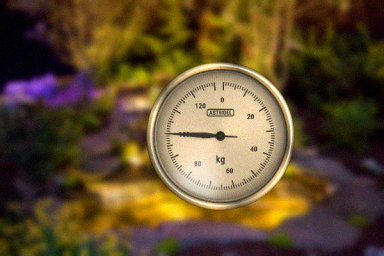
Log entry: 100 kg
